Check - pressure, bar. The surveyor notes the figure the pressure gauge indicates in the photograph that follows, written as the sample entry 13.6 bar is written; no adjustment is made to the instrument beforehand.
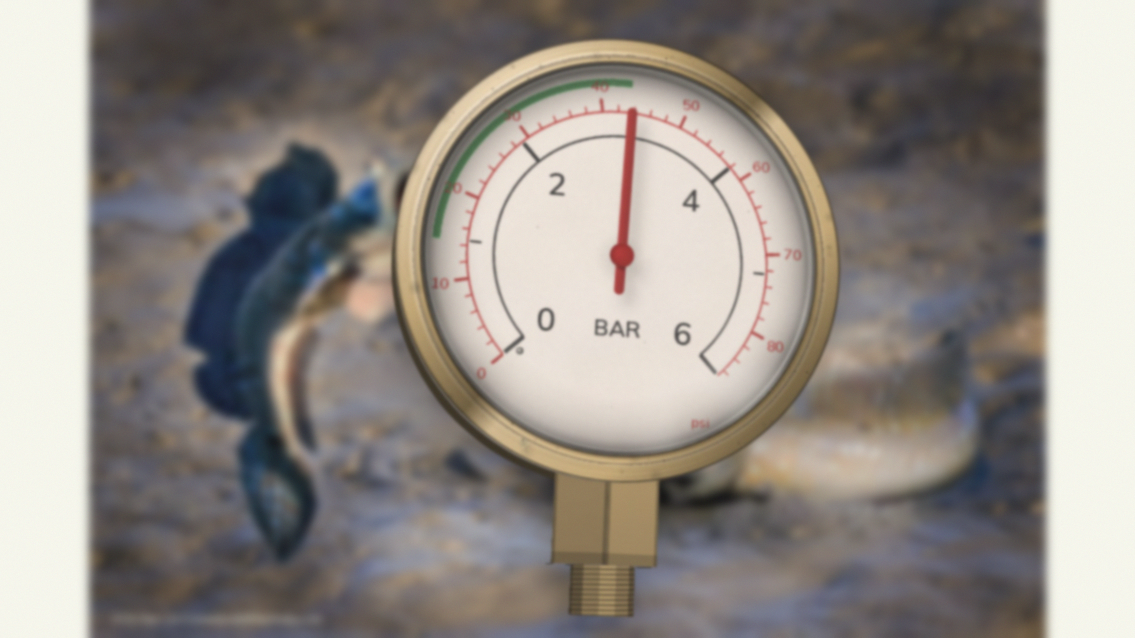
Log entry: 3 bar
